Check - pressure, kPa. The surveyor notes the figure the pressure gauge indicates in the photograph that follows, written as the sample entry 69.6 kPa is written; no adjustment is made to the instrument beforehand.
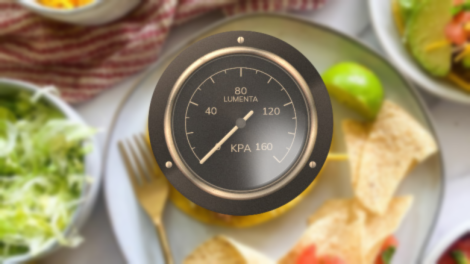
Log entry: 0 kPa
